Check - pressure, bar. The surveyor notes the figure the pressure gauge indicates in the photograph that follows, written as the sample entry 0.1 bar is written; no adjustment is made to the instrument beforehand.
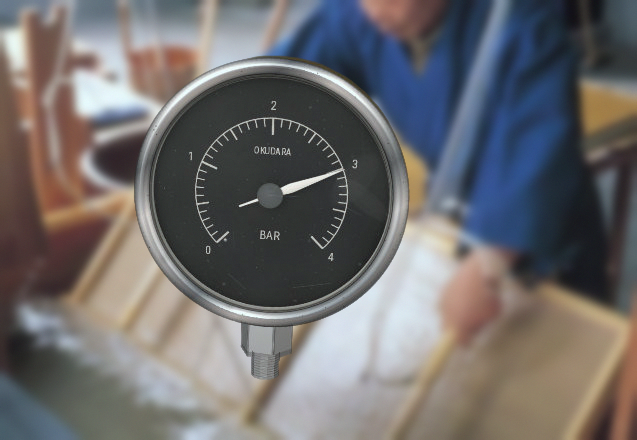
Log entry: 3 bar
